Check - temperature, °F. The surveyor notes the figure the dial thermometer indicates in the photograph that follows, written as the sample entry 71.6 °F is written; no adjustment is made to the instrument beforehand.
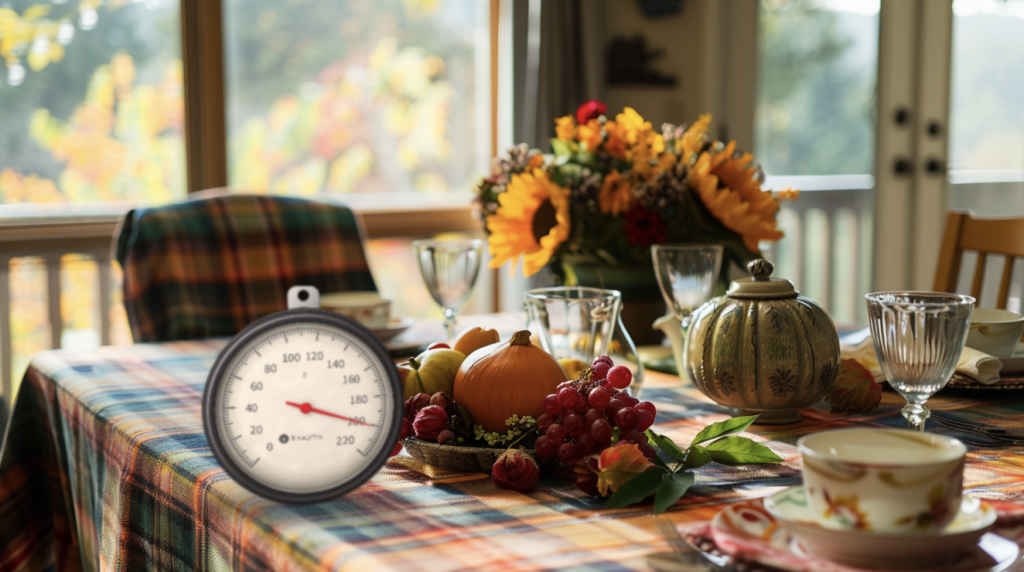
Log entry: 200 °F
